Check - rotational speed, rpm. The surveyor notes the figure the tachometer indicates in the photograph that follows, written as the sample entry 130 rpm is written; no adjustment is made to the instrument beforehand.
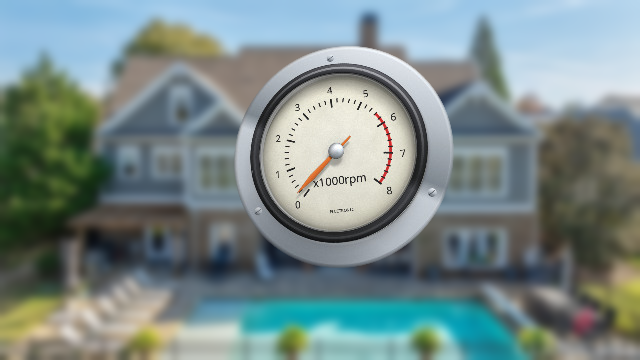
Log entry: 200 rpm
